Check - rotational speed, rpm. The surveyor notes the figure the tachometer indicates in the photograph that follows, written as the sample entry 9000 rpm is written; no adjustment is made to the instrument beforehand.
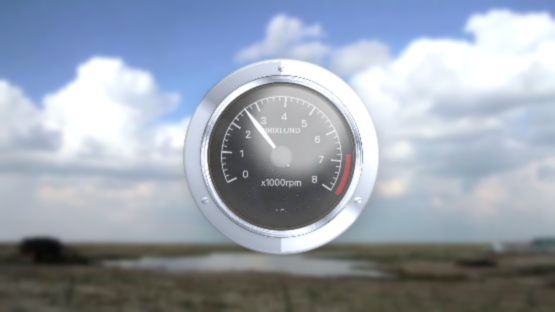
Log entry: 2600 rpm
